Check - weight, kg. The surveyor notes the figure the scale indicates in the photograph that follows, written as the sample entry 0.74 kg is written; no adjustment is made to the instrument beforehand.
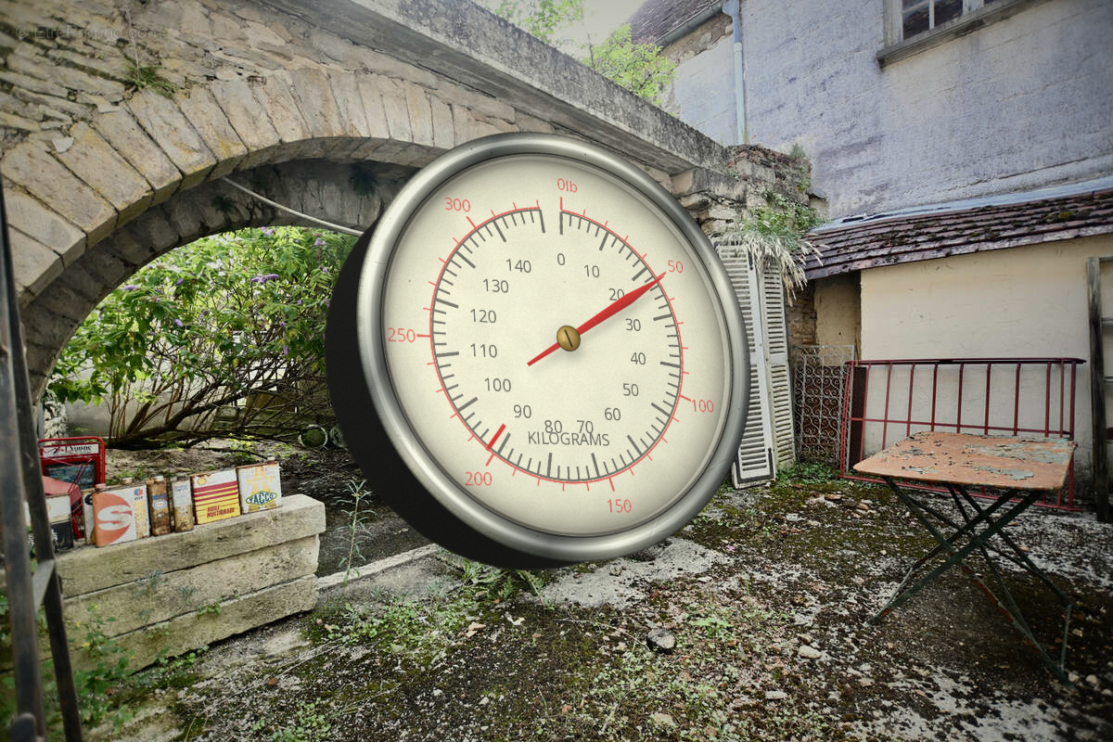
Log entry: 23 kg
